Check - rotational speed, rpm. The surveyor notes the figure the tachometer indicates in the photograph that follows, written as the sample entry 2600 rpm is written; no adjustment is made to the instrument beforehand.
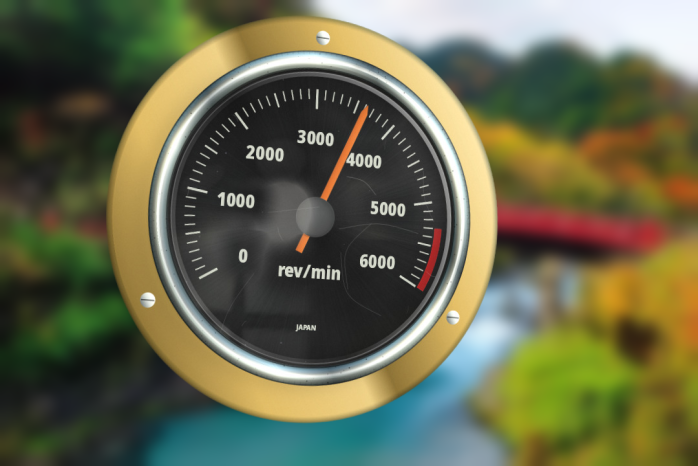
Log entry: 3600 rpm
